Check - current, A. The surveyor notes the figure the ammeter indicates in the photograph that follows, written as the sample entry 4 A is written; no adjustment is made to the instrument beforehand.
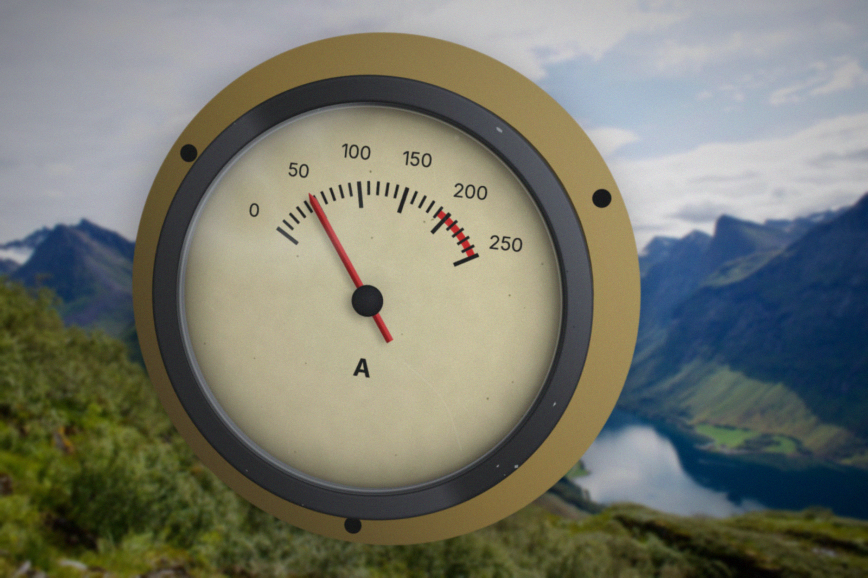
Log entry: 50 A
